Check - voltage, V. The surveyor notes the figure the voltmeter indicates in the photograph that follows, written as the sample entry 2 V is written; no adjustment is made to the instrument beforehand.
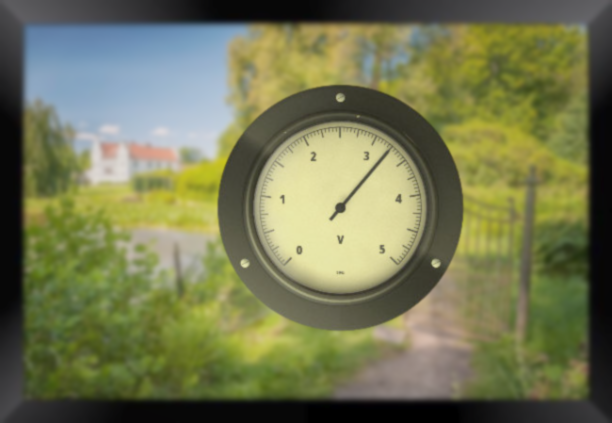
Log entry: 3.25 V
